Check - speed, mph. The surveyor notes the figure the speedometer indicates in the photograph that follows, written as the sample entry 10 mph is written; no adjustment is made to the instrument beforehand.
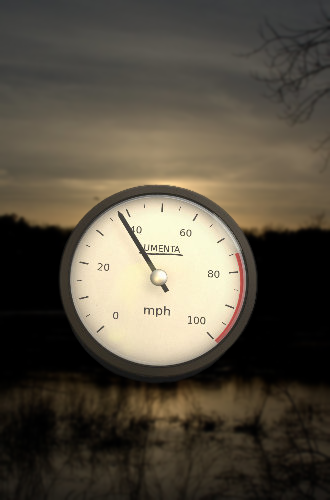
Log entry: 37.5 mph
